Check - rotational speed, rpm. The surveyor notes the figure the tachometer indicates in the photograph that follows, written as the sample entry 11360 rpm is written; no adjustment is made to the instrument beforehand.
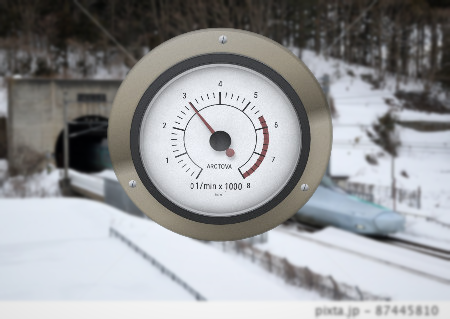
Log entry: 3000 rpm
